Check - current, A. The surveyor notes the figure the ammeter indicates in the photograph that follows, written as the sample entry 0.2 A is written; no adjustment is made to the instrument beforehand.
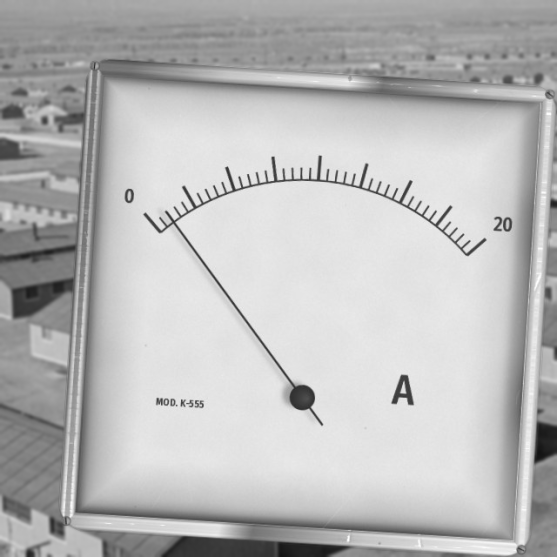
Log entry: 1 A
